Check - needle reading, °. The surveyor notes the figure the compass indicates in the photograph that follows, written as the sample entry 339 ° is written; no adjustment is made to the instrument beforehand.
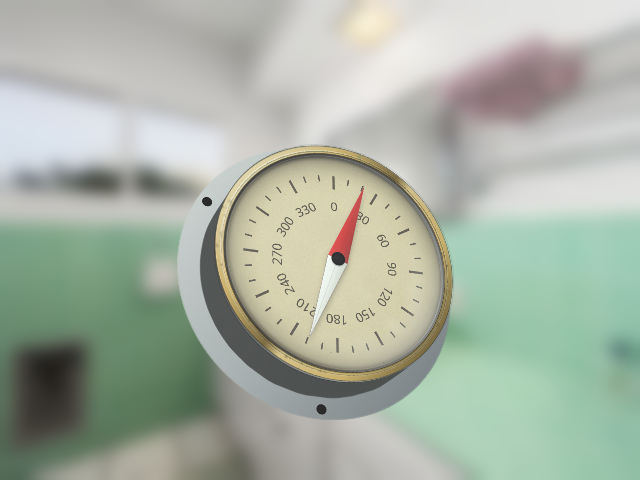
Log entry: 20 °
